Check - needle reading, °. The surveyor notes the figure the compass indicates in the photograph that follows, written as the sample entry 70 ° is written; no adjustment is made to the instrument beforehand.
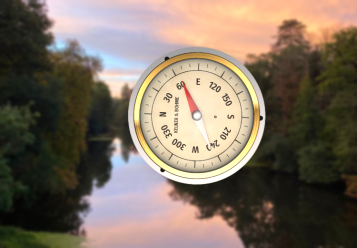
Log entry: 65 °
